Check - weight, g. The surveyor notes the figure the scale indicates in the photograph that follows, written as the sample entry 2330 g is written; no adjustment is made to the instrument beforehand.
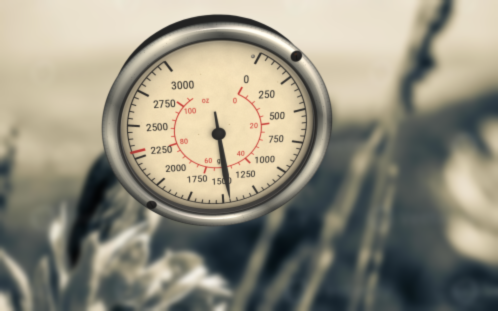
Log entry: 1450 g
